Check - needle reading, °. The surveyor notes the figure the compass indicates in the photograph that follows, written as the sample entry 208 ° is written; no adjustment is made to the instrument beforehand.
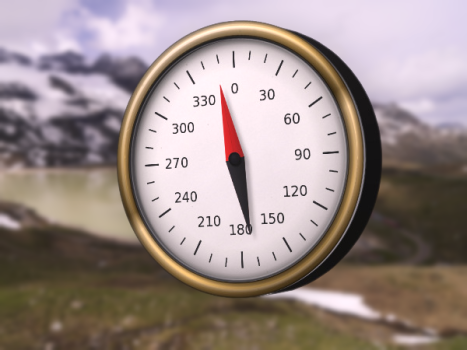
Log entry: 350 °
